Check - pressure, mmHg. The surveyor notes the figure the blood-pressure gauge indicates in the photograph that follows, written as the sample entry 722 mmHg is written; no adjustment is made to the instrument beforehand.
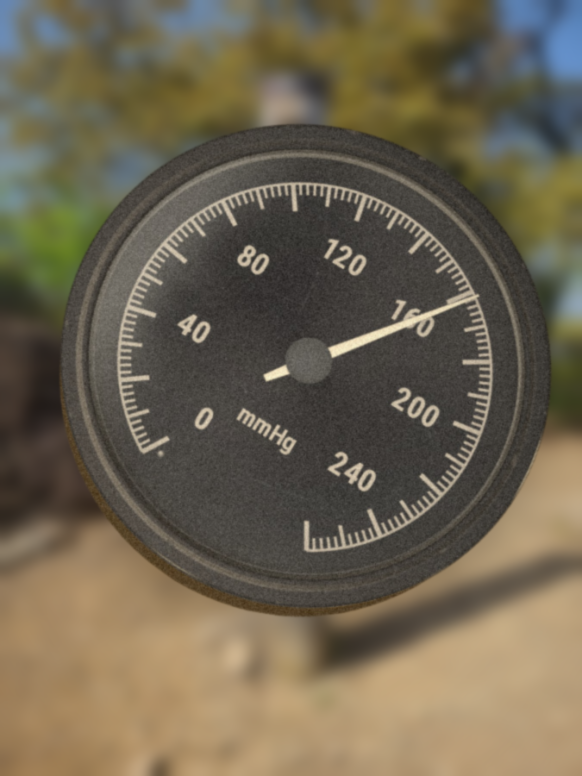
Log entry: 162 mmHg
